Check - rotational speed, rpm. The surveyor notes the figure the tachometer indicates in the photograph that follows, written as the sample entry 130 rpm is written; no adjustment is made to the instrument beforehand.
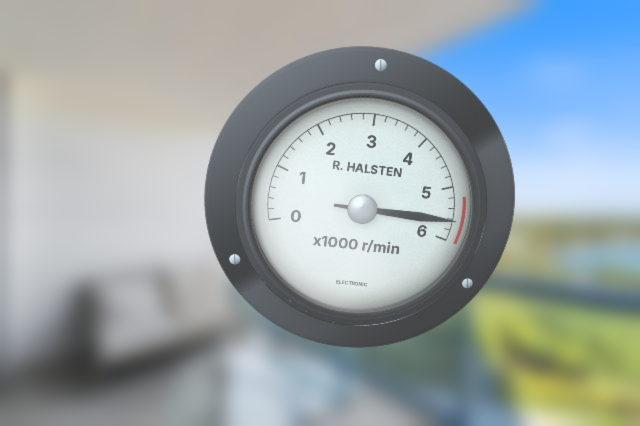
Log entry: 5600 rpm
